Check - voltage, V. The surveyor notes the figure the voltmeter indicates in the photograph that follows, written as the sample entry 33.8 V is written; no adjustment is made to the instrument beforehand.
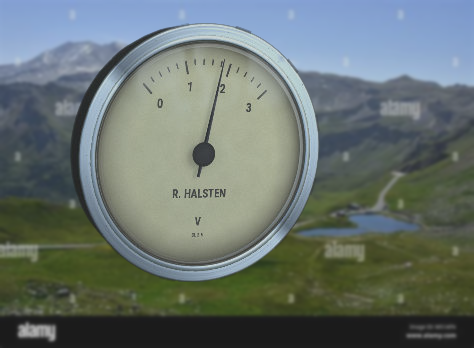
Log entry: 1.8 V
